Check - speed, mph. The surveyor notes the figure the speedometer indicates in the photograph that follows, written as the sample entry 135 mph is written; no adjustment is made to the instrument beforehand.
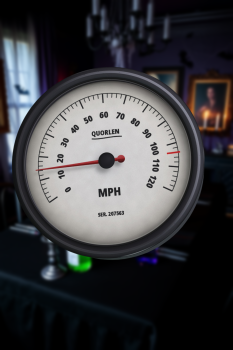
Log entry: 14 mph
